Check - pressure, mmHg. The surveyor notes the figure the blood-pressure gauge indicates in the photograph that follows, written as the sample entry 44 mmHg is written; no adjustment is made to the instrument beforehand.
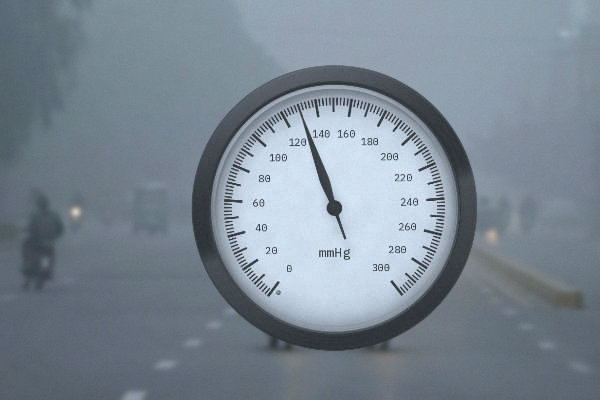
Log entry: 130 mmHg
